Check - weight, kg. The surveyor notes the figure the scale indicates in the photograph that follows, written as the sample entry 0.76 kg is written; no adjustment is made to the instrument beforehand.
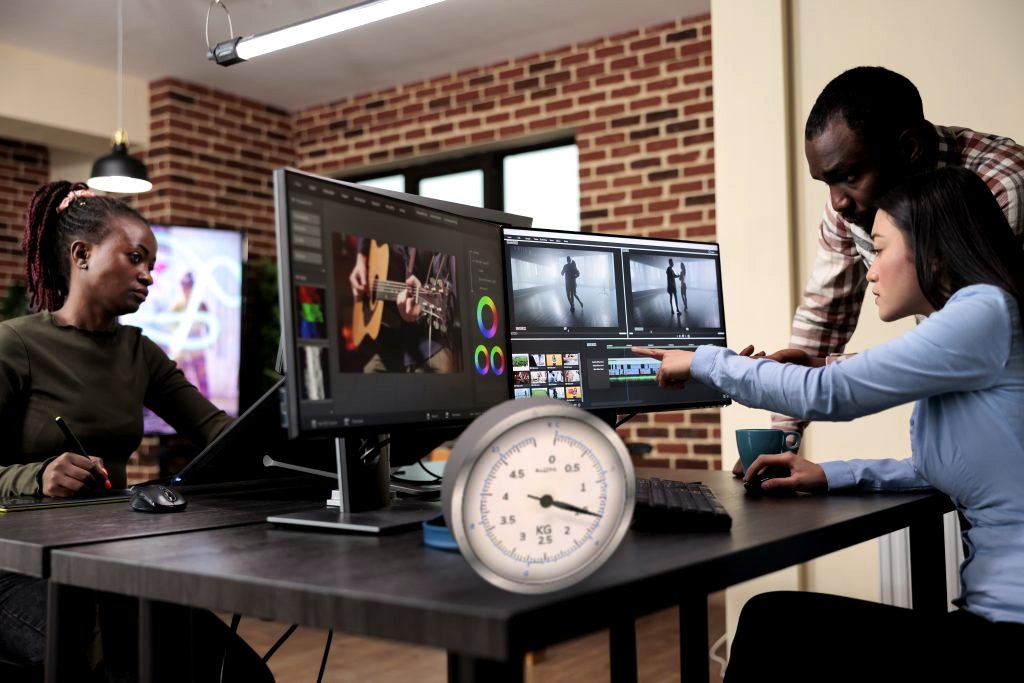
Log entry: 1.5 kg
